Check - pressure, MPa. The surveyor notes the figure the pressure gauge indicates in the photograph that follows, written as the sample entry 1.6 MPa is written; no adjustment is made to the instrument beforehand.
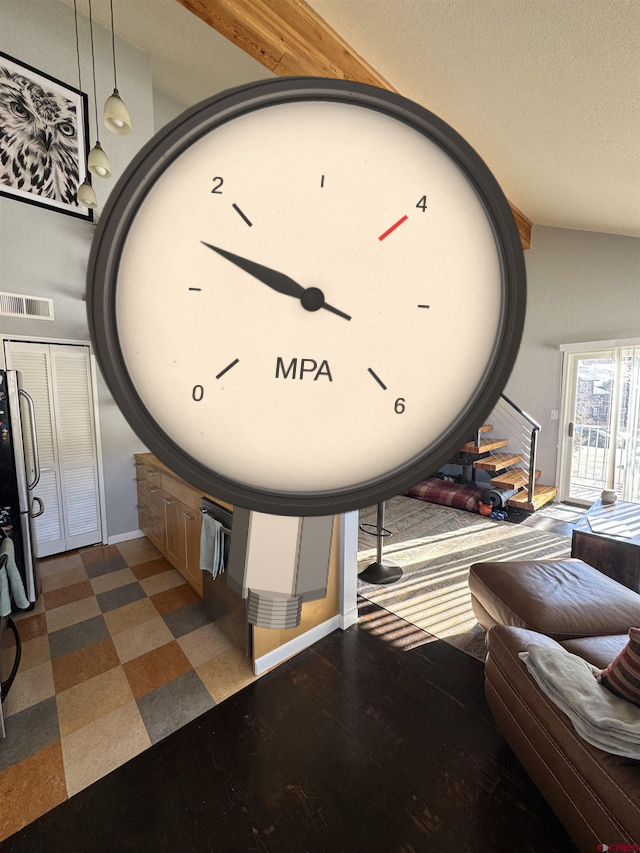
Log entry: 1.5 MPa
